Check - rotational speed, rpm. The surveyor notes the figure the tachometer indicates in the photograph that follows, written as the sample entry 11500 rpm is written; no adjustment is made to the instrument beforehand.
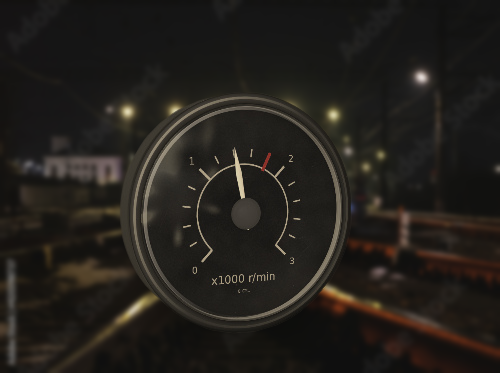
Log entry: 1400 rpm
